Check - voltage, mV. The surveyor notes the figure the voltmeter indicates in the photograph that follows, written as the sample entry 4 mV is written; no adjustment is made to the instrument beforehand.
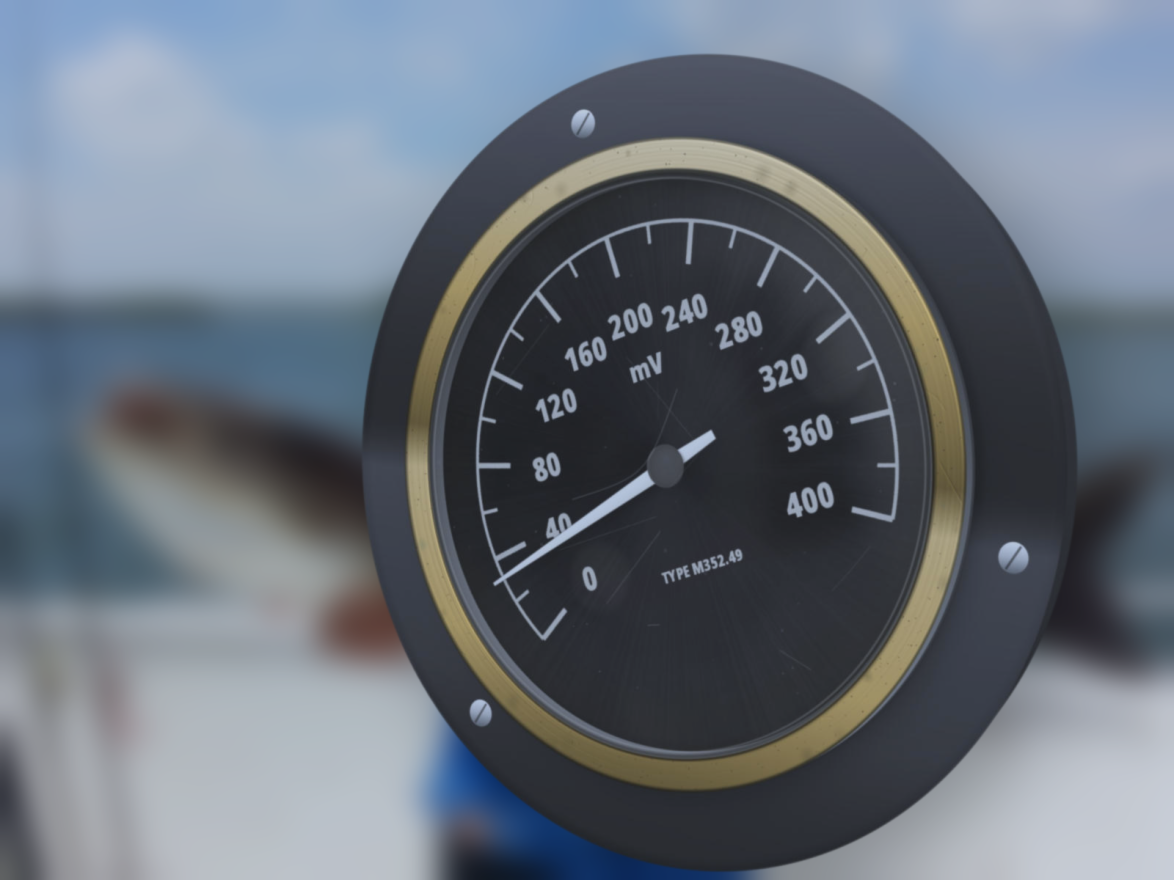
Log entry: 30 mV
